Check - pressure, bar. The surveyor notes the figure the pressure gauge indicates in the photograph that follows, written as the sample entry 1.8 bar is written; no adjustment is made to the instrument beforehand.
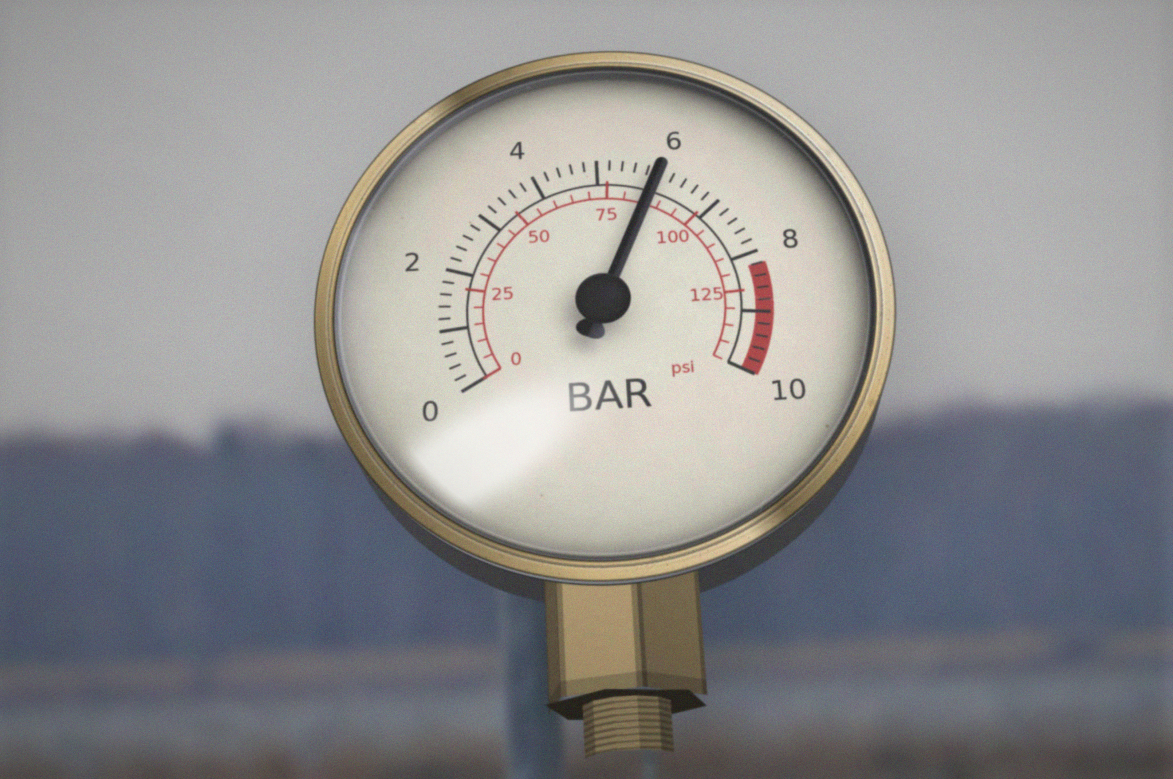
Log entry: 6 bar
